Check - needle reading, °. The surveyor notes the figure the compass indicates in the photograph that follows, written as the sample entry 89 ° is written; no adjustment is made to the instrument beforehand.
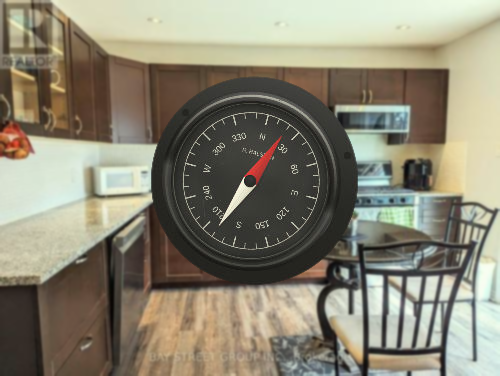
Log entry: 20 °
